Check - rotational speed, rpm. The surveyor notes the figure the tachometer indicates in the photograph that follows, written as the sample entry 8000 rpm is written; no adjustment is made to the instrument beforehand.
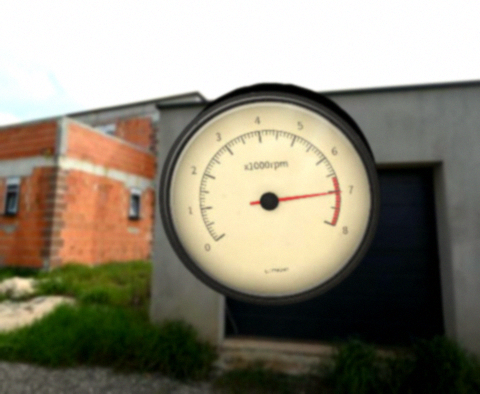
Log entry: 7000 rpm
